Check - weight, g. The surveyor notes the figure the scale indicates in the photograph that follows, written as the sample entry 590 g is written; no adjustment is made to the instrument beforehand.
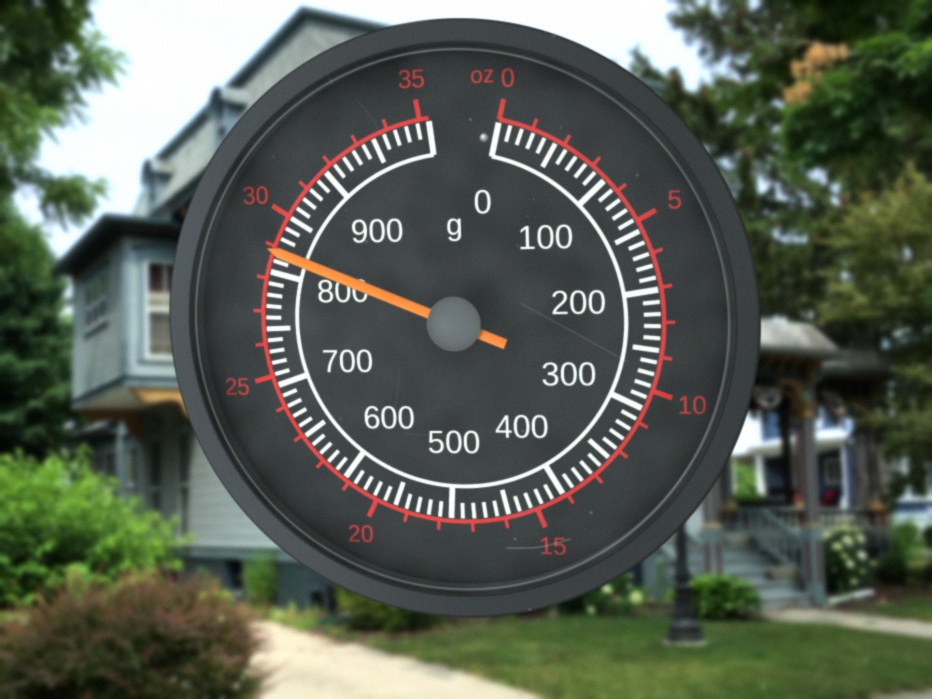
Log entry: 820 g
